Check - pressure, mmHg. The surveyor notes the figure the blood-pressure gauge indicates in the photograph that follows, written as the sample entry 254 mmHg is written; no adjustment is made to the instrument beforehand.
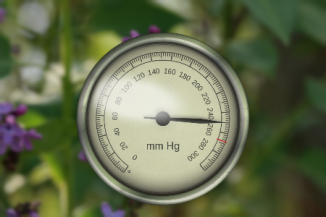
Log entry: 250 mmHg
